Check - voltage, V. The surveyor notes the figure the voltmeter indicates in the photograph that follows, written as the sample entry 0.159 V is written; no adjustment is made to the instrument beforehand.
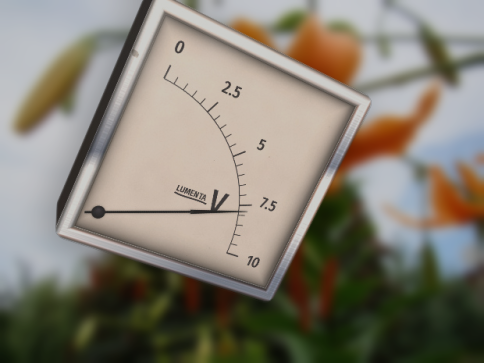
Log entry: 7.75 V
